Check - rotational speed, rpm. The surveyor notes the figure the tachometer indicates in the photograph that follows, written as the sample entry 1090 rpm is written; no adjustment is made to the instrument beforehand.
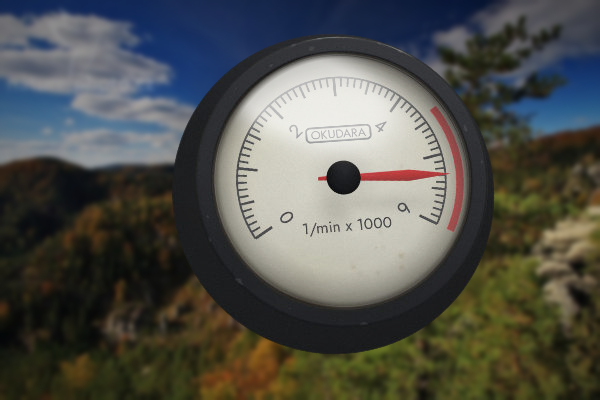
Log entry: 5300 rpm
